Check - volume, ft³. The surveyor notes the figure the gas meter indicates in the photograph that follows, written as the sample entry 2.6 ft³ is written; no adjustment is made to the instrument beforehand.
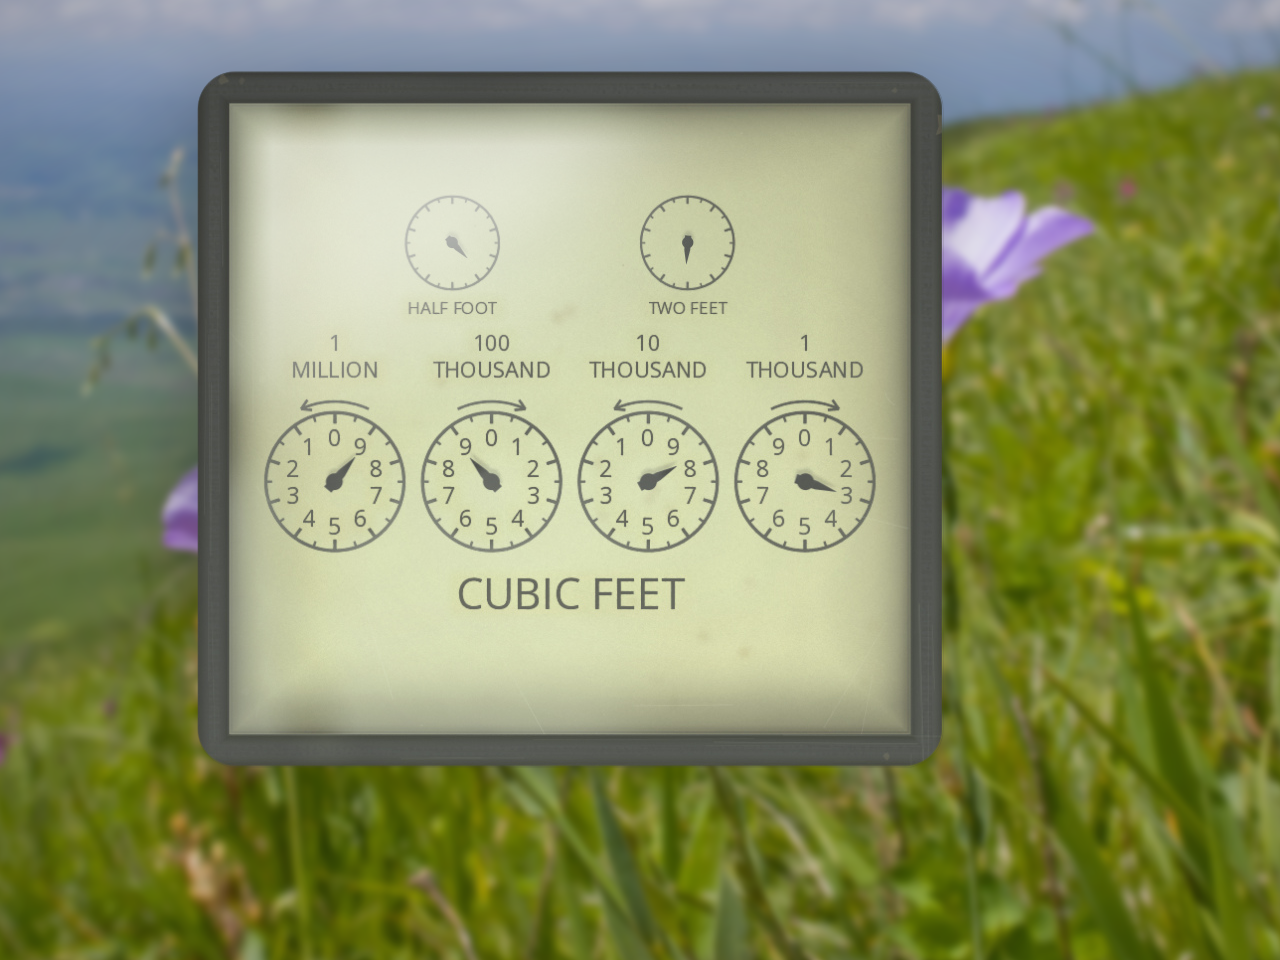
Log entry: 888300 ft³
